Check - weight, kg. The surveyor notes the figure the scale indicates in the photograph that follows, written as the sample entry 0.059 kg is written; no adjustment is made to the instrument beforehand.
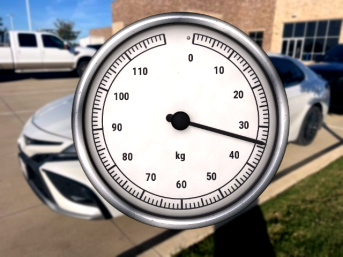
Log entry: 34 kg
